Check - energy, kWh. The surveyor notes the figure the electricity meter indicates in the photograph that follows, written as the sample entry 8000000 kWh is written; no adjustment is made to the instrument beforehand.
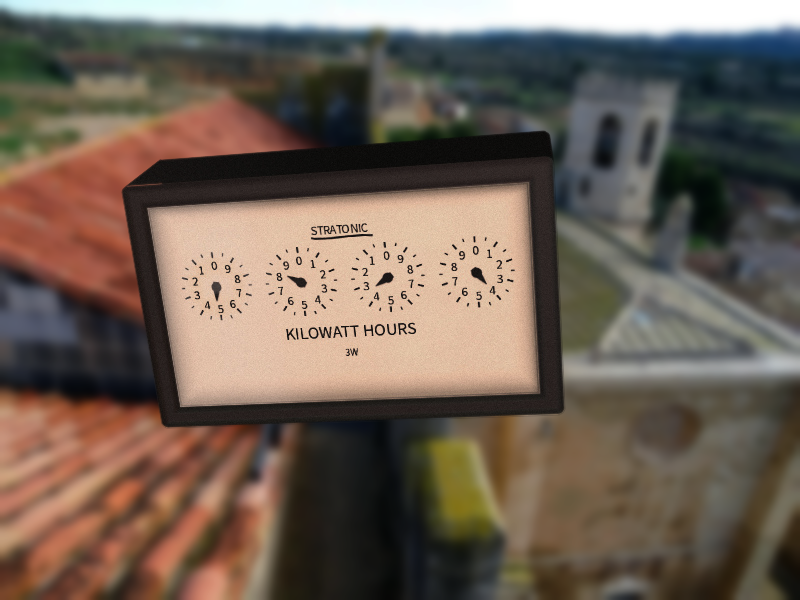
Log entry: 4834 kWh
